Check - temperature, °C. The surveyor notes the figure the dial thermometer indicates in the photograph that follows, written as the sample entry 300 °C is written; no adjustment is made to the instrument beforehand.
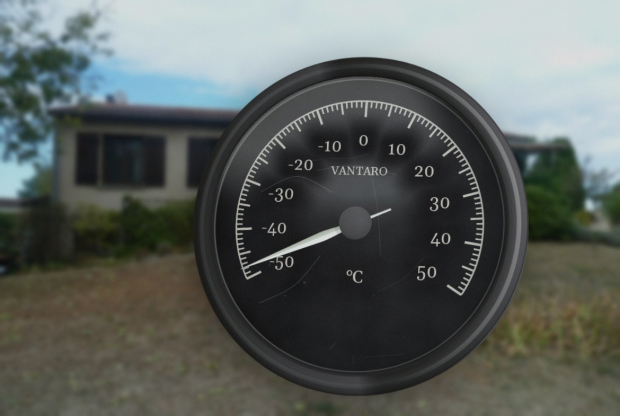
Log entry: -48 °C
